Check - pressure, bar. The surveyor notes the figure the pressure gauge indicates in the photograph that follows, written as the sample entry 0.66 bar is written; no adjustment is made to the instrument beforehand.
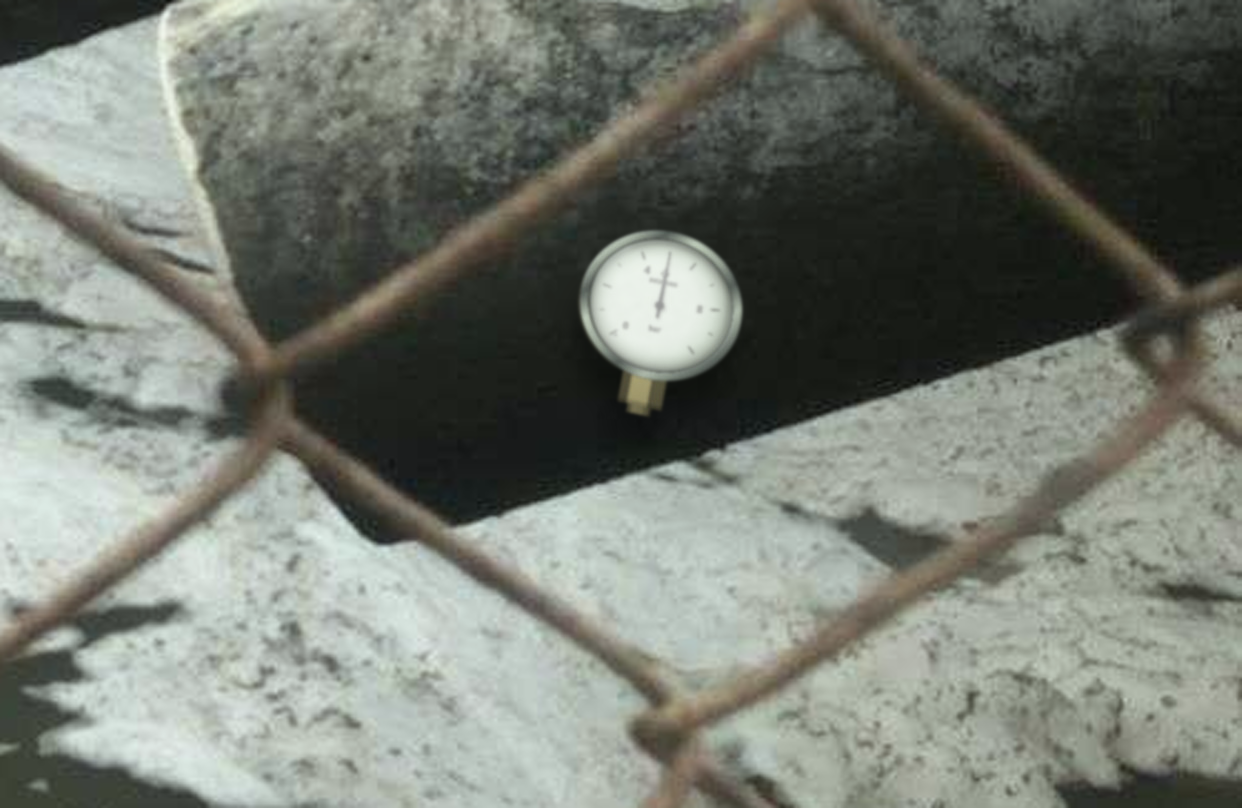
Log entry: 5 bar
